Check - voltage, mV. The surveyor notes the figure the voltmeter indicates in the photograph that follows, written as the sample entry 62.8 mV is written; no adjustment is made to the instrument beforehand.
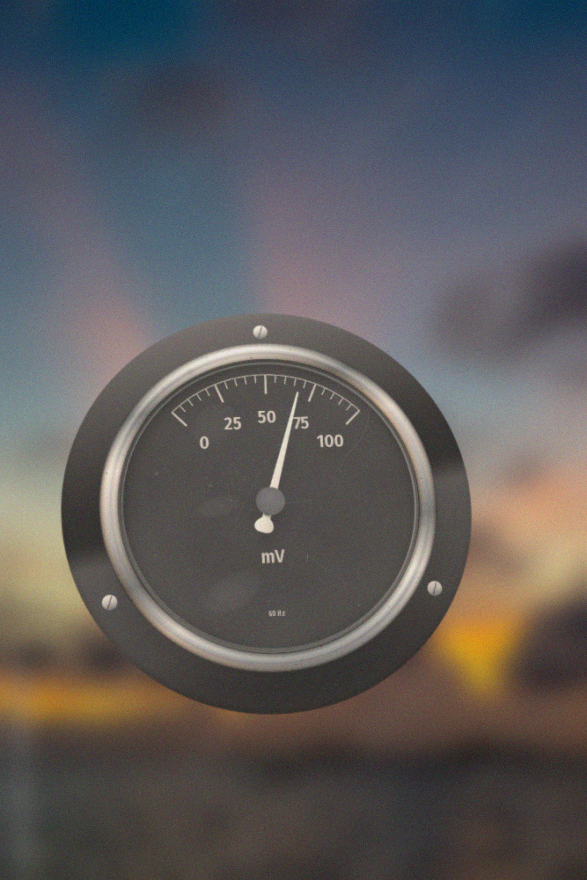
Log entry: 67.5 mV
